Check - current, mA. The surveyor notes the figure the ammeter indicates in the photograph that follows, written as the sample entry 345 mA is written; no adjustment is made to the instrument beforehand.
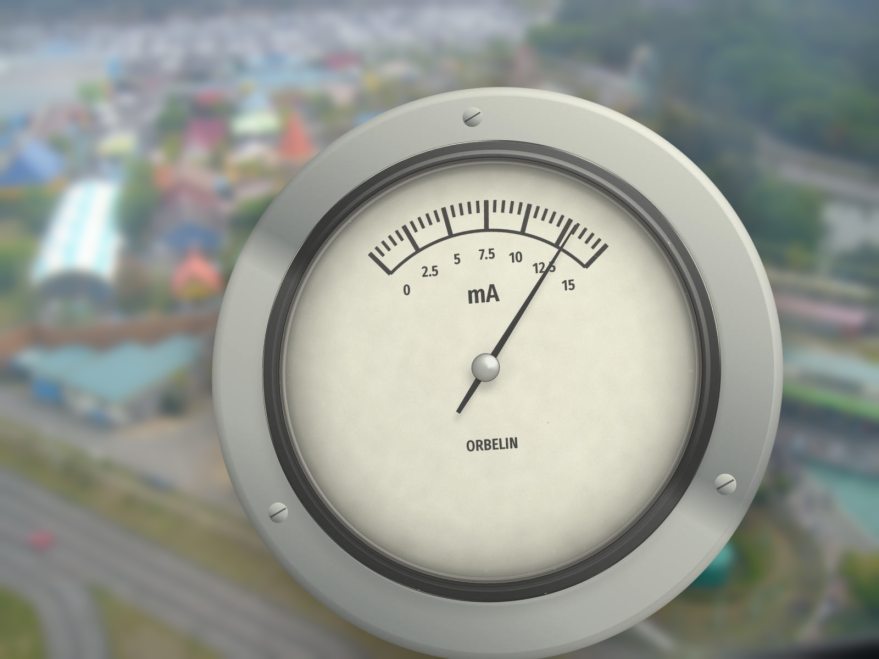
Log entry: 13 mA
